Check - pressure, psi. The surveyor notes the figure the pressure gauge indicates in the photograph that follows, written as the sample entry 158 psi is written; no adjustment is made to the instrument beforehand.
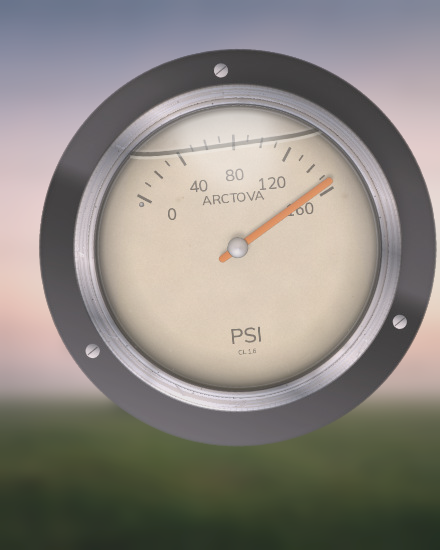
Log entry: 155 psi
